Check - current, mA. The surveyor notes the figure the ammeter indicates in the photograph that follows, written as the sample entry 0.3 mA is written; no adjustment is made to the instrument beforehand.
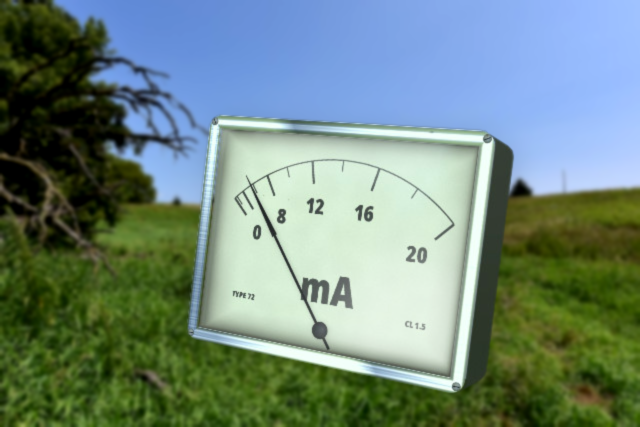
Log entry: 6 mA
